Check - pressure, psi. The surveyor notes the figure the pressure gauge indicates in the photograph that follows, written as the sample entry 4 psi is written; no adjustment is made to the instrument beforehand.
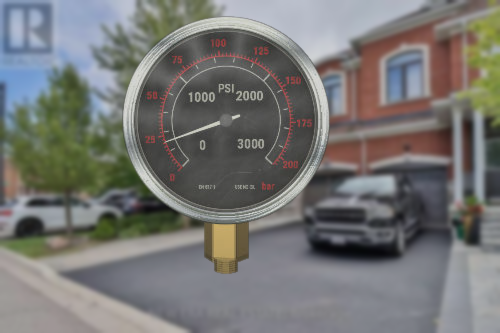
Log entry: 300 psi
